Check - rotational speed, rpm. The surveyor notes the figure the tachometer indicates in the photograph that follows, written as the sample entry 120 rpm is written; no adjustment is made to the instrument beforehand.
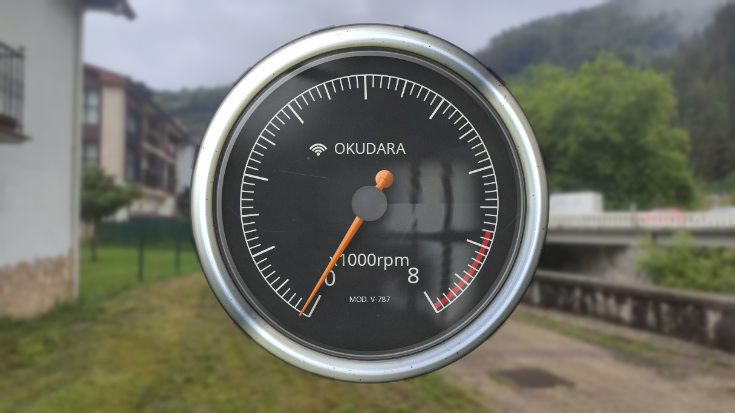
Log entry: 100 rpm
